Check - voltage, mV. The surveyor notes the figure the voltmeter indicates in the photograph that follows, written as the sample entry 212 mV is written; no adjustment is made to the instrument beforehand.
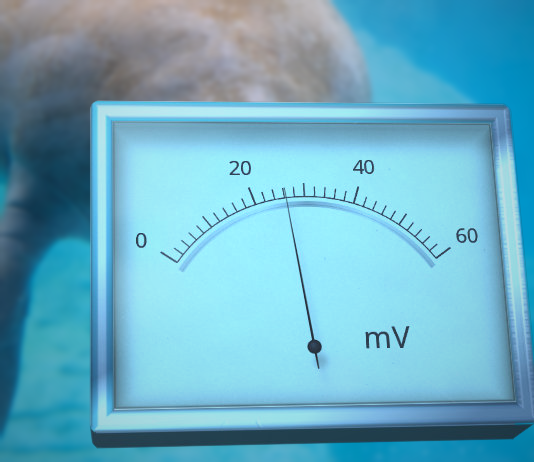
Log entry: 26 mV
